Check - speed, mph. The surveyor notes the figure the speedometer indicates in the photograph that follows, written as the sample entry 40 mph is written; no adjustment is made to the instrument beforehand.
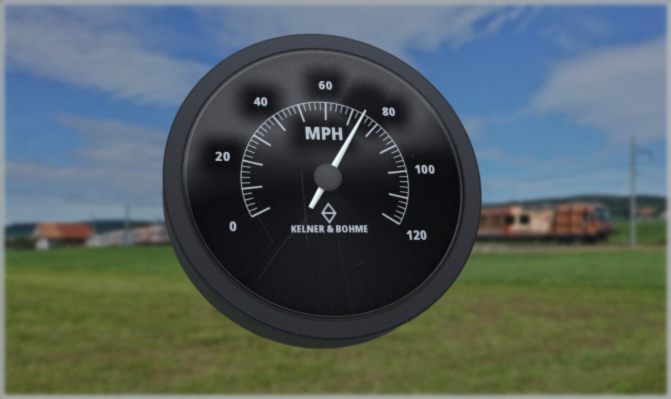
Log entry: 74 mph
